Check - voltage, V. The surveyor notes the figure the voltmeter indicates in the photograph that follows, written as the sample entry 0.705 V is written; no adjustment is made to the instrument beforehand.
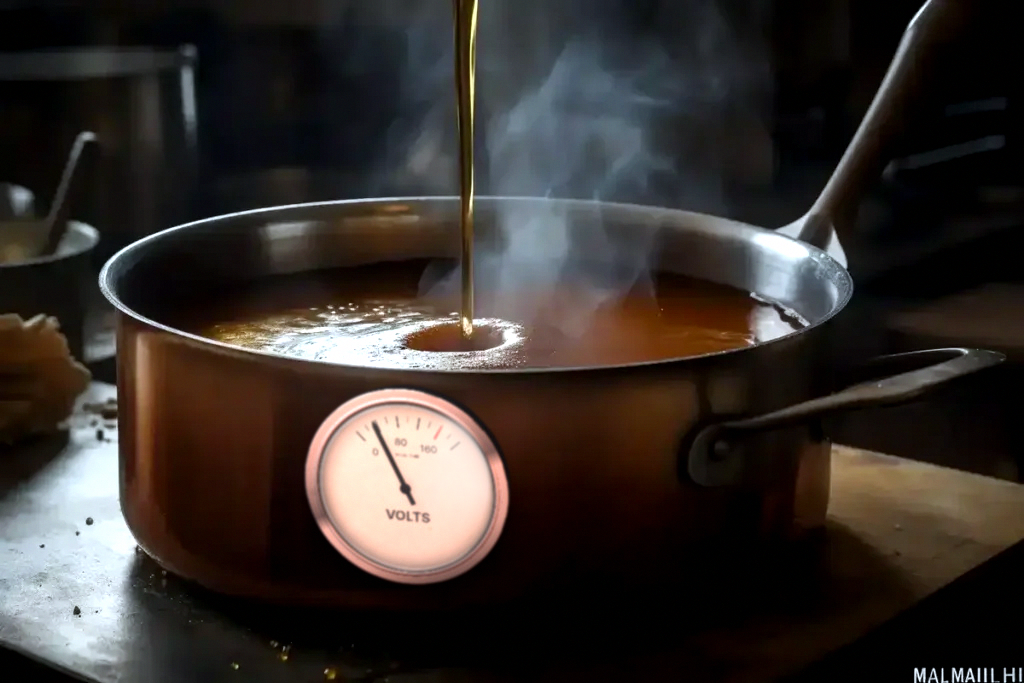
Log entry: 40 V
